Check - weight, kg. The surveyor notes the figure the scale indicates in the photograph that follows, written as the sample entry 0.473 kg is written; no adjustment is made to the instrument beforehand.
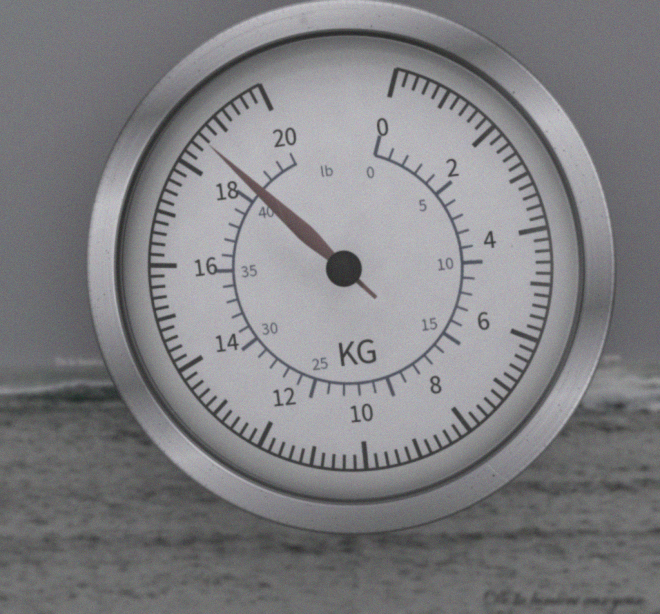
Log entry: 18.6 kg
